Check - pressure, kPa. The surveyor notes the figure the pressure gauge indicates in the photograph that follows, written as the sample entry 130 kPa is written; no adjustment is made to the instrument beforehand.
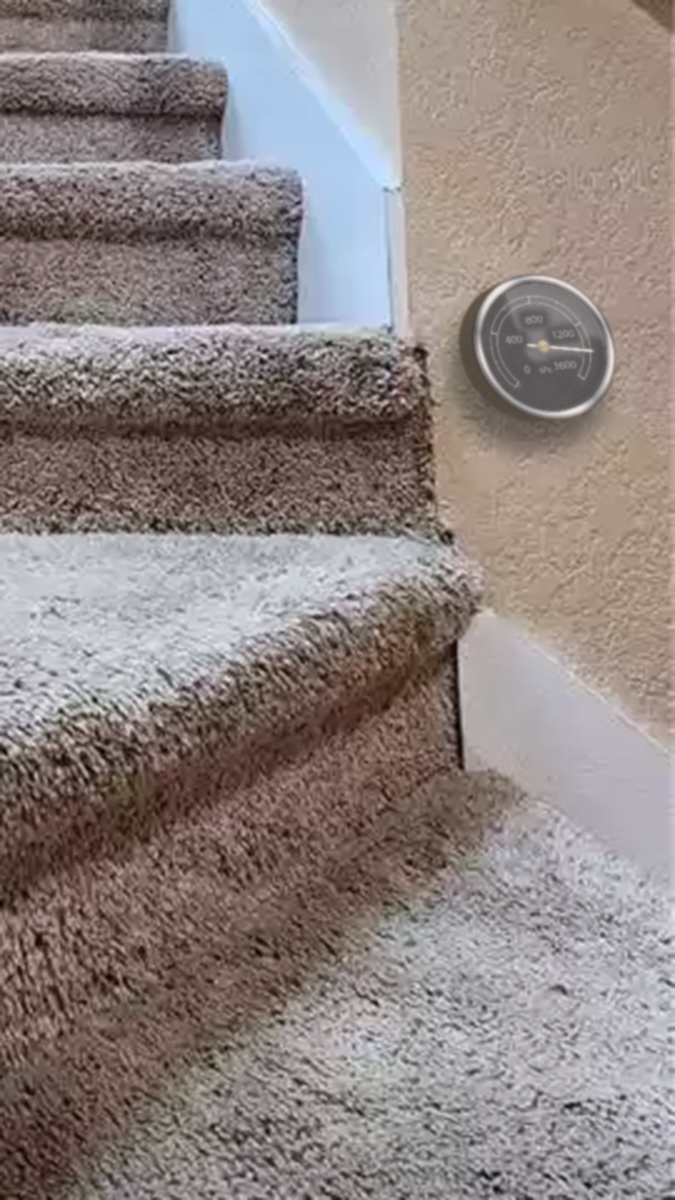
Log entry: 1400 kPa
